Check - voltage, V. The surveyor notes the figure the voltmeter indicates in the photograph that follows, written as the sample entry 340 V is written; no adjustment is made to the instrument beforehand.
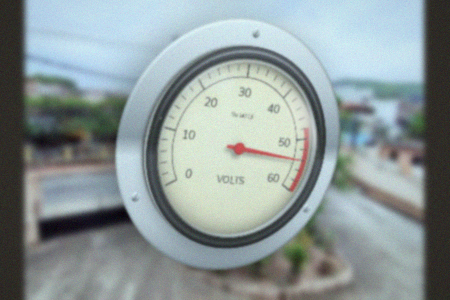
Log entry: 54 V
